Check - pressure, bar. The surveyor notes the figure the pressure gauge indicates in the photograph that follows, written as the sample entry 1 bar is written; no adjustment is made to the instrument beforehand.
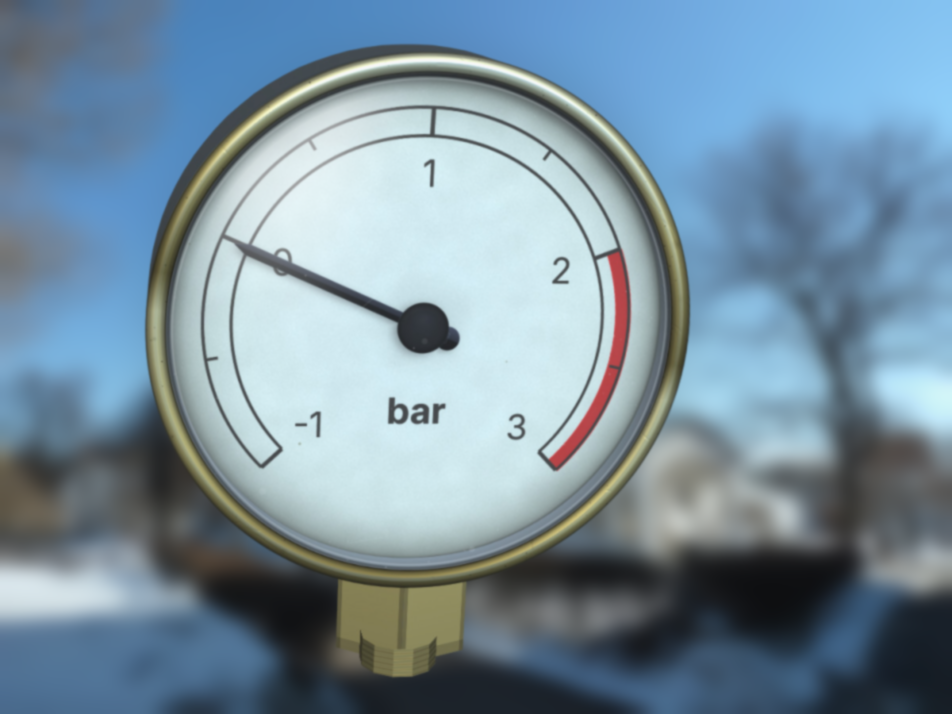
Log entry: 0 bar
